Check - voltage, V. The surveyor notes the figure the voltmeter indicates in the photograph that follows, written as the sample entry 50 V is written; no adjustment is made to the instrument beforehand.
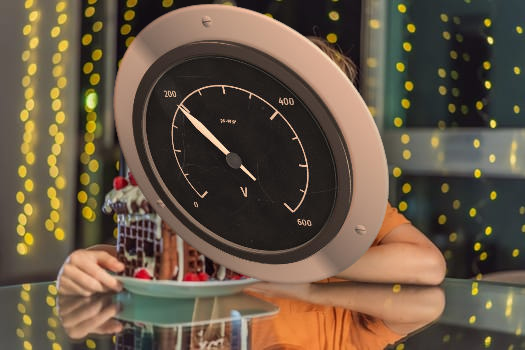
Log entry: 200 V
